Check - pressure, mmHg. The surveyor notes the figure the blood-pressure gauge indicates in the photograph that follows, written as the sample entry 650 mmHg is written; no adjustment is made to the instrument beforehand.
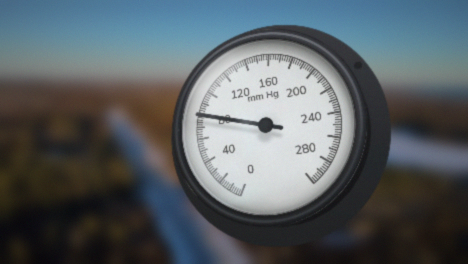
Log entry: 80 mmHg
